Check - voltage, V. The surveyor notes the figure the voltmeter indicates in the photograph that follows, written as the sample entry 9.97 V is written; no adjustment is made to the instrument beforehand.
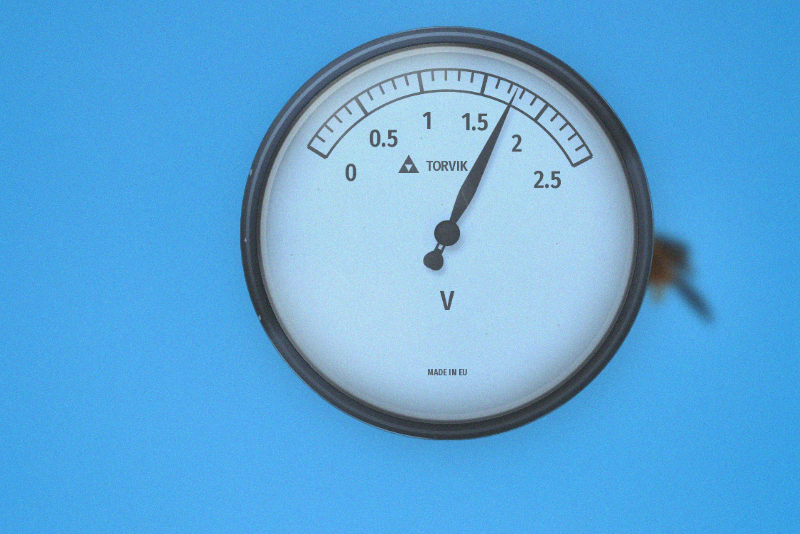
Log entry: 1.75 V
